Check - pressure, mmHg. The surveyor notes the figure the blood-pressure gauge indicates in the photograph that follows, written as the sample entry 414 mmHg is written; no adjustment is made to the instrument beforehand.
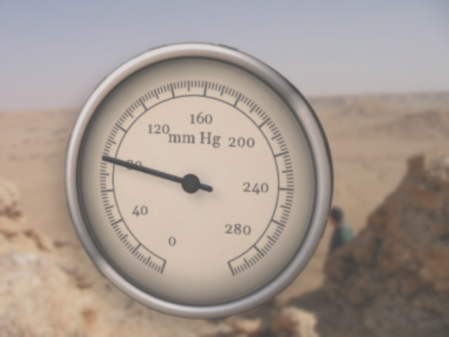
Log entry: 80 mmHg
